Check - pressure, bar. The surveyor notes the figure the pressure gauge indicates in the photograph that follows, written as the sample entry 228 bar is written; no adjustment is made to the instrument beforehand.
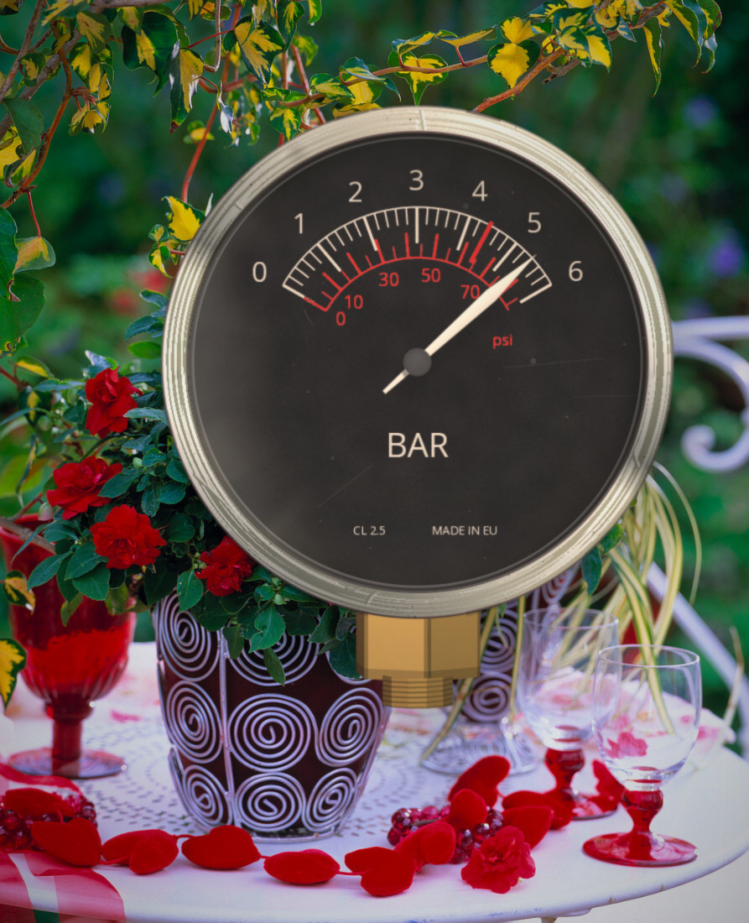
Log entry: 5.4 bar
